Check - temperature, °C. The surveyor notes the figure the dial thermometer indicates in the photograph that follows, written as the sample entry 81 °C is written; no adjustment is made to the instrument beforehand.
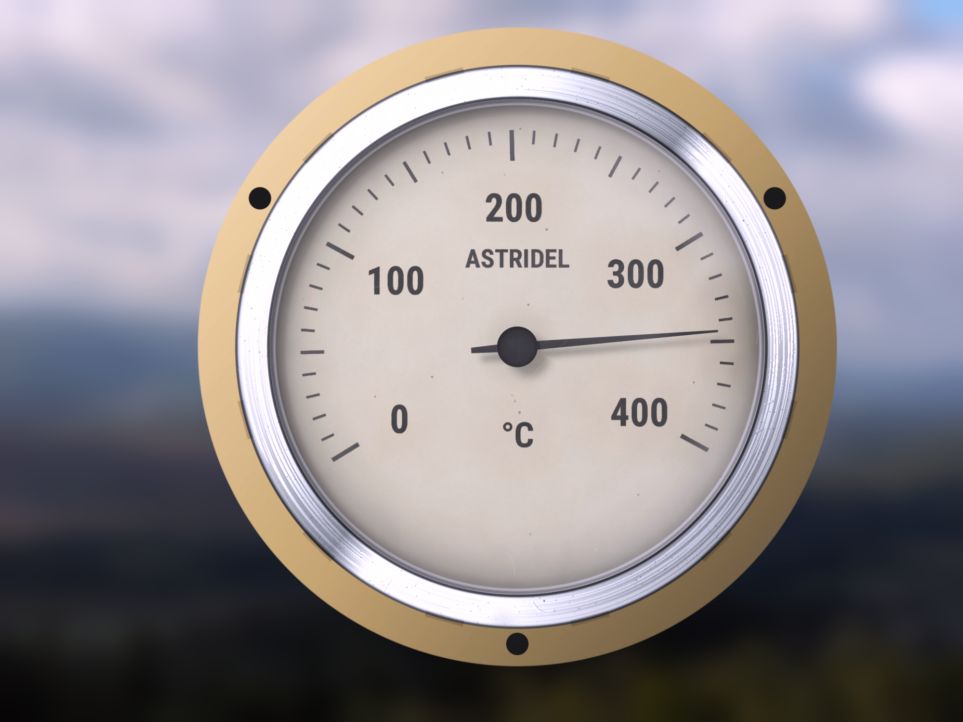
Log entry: 345 °C
